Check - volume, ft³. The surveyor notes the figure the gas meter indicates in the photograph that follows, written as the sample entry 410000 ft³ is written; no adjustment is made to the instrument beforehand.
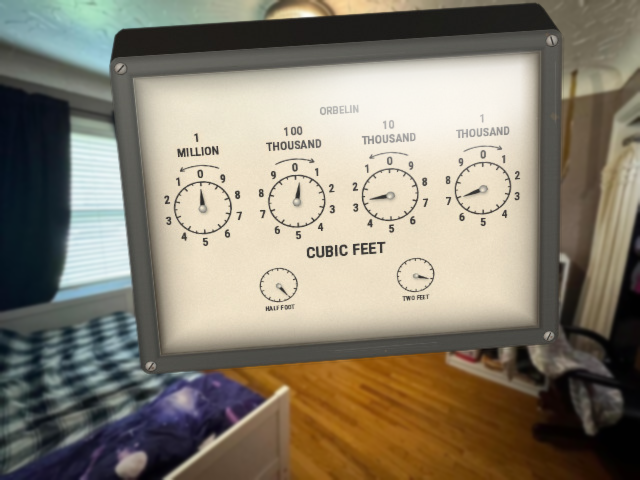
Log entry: 2700 ft³
